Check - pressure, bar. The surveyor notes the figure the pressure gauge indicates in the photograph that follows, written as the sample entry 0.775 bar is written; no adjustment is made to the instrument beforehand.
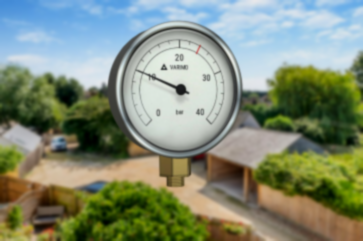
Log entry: 10 bar
